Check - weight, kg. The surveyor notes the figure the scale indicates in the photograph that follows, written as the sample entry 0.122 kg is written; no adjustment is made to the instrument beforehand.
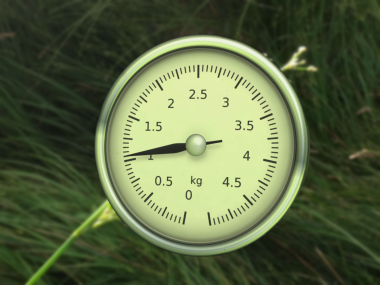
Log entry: 1.05 kg
